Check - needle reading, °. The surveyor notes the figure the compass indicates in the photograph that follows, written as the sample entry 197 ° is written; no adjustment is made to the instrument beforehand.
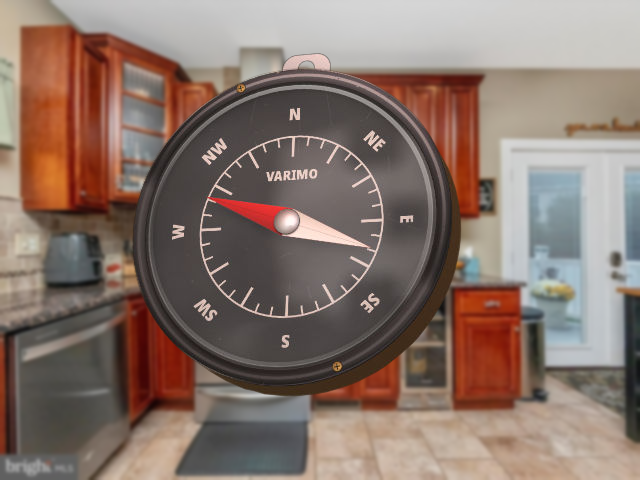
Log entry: 290 °
